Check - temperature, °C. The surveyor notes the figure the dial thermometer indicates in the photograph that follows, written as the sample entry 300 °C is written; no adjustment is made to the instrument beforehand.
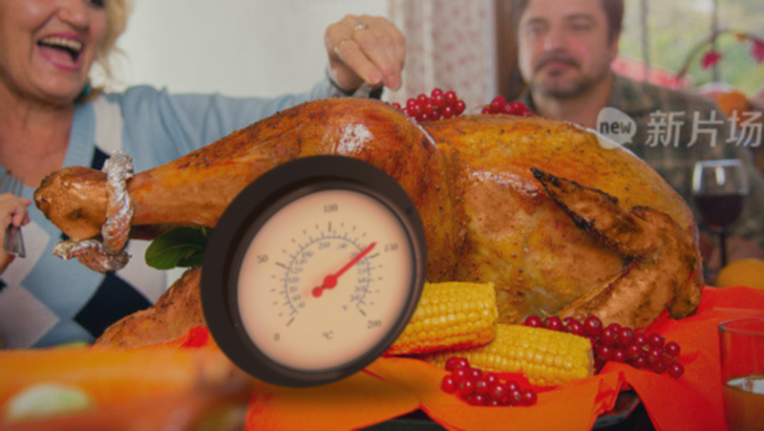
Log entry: 140 °C
